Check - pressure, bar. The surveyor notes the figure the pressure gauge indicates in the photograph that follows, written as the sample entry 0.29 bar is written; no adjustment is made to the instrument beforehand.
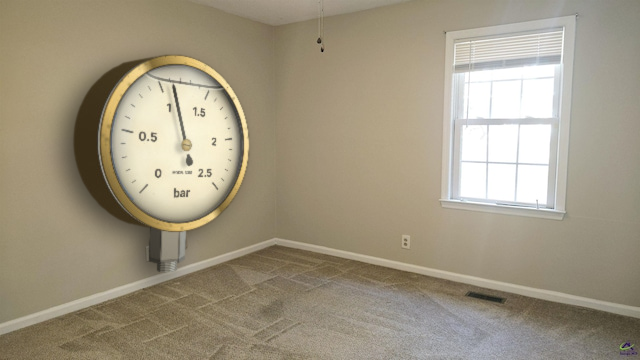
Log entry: 1.1 bar
